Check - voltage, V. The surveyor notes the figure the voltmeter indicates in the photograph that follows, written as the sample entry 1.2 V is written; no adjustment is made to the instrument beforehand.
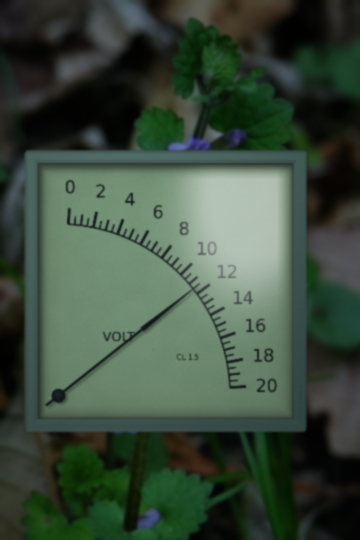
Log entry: 11.5 V
